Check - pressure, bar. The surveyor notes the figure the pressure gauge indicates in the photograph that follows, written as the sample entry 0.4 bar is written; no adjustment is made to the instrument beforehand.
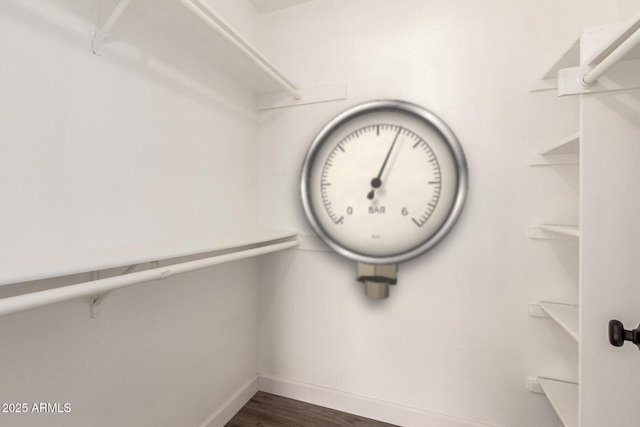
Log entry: 3.5 bar
